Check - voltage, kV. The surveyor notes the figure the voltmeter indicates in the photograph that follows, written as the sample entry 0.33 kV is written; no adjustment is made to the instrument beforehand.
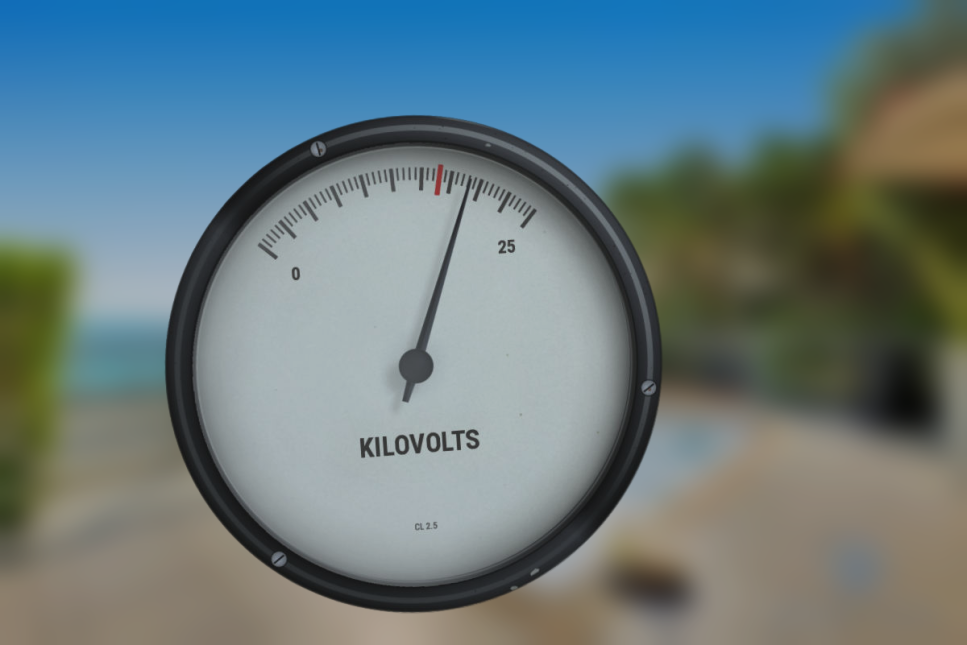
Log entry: 19 kV
